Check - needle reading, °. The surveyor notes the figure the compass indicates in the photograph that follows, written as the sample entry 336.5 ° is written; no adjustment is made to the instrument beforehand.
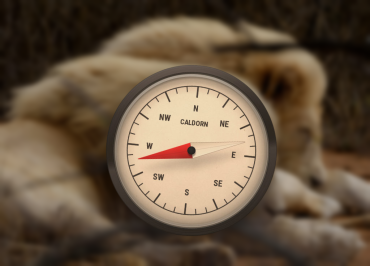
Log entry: 255 °
